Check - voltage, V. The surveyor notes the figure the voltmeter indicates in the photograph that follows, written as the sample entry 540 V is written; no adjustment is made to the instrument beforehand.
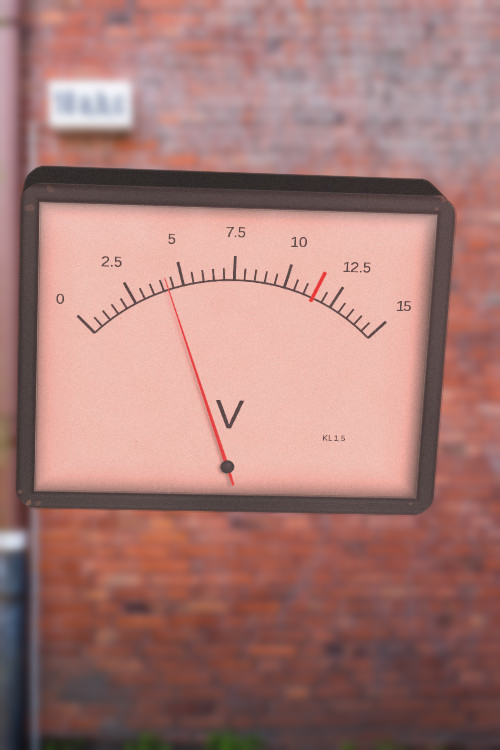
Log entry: 4.25 V
